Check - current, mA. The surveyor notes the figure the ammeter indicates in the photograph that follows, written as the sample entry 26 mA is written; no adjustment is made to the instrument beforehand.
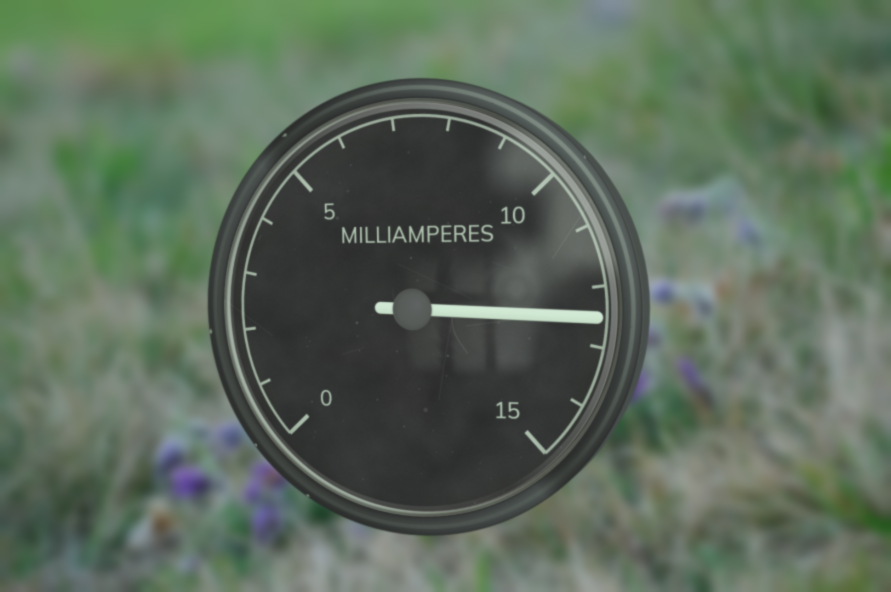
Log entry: 12.5 mA
